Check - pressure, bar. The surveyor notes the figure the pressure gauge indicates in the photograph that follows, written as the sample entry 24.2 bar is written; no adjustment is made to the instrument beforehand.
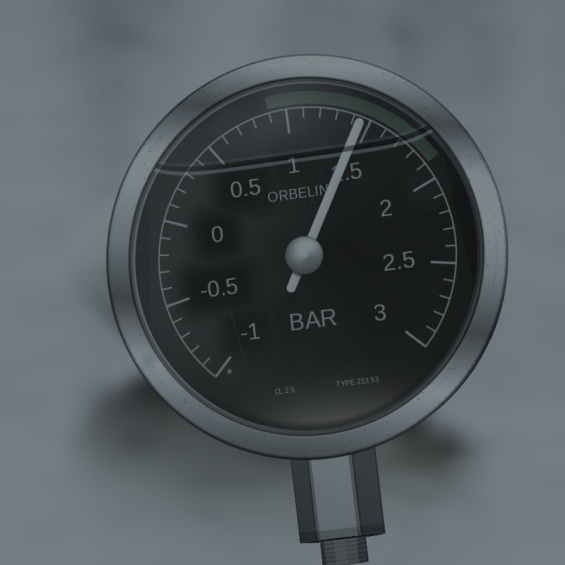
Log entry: 1.45 bar
